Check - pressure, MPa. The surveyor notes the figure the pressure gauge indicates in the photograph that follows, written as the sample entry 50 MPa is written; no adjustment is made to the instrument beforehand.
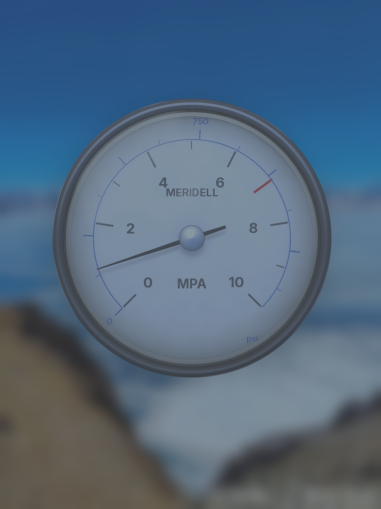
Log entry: 1 MPa
